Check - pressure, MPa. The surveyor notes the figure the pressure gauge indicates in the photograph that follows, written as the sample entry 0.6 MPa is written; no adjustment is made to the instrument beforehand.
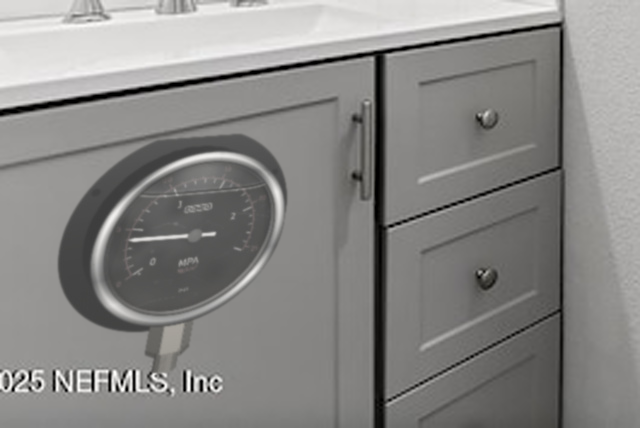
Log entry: 0.4 MPa
